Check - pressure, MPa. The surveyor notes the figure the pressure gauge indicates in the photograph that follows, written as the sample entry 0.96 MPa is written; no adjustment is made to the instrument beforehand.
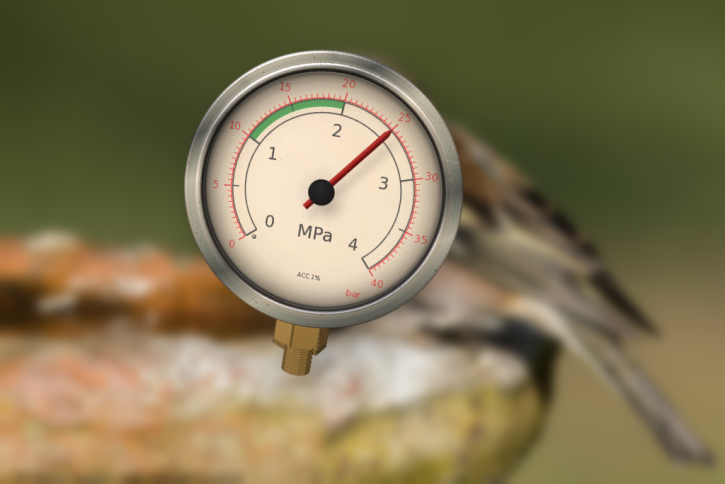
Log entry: 2.5 MPa
